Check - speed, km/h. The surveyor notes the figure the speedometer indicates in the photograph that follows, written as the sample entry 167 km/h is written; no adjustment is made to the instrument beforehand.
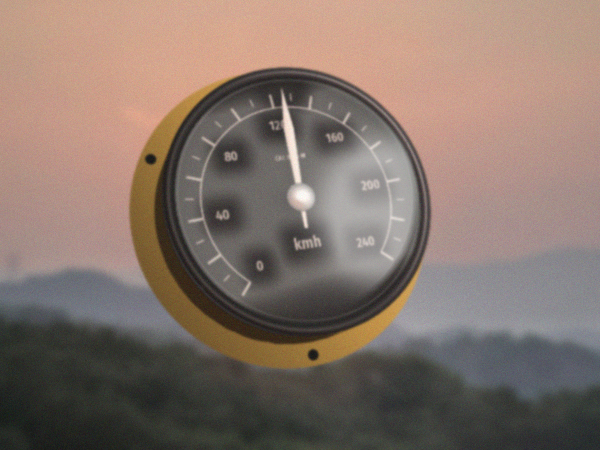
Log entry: 125 km/h
